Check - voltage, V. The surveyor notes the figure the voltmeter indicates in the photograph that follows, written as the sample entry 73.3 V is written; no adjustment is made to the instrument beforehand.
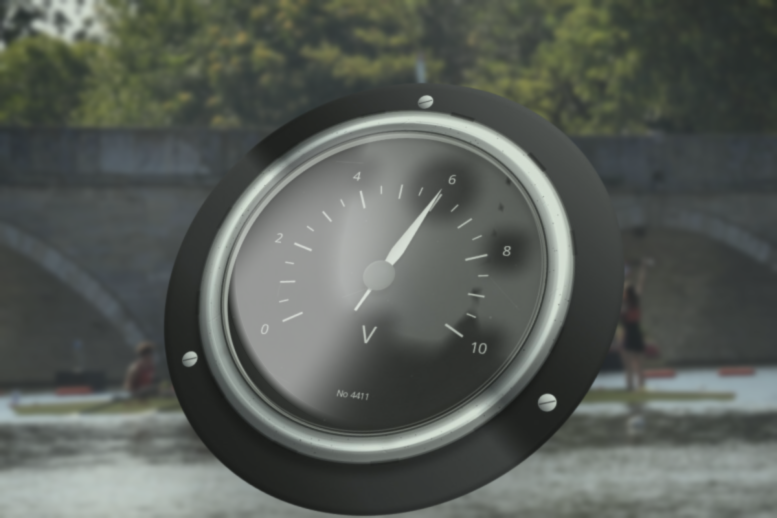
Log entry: 6 V
